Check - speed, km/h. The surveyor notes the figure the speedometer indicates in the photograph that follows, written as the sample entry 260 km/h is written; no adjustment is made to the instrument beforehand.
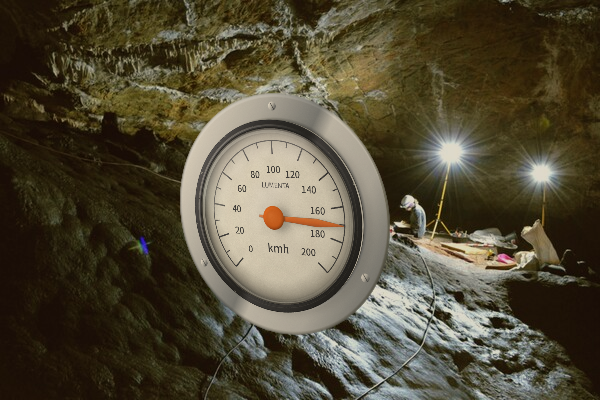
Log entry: 170 km/h
